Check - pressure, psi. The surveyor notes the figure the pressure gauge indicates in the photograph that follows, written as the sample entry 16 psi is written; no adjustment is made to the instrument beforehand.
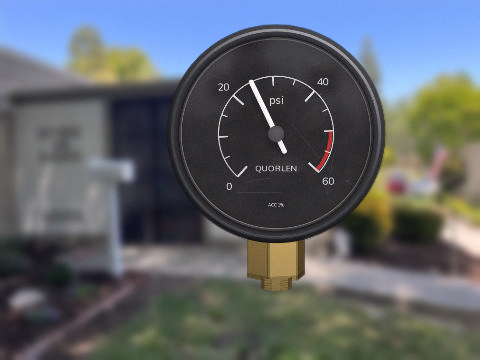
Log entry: 25 psi
